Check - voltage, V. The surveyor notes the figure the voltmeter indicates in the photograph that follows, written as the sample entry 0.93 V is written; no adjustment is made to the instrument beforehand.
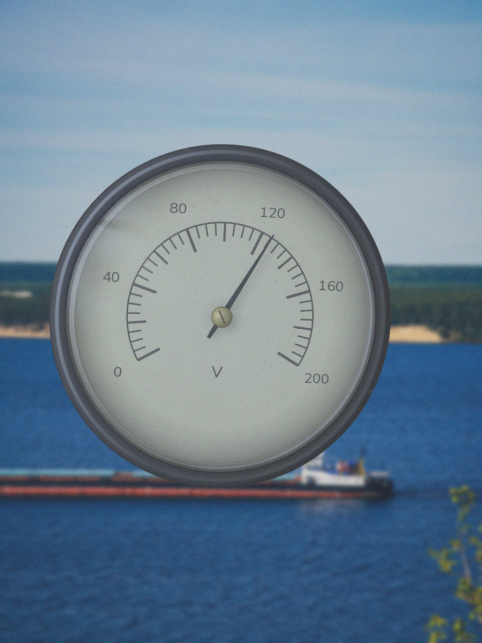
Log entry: 125 V
